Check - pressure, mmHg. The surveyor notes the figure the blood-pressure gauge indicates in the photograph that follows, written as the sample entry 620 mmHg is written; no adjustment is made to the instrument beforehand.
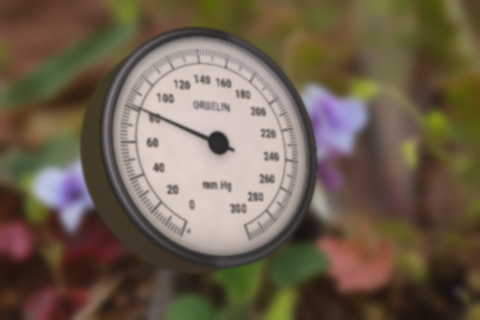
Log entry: 80 mmHg
